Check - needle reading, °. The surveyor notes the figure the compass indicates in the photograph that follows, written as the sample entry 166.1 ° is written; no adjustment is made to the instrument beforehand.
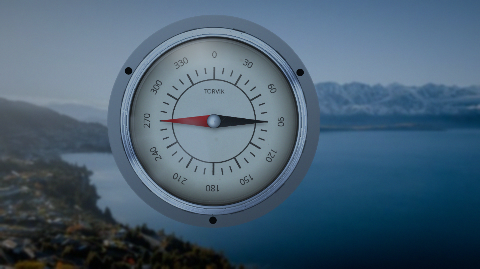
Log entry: 270 °
